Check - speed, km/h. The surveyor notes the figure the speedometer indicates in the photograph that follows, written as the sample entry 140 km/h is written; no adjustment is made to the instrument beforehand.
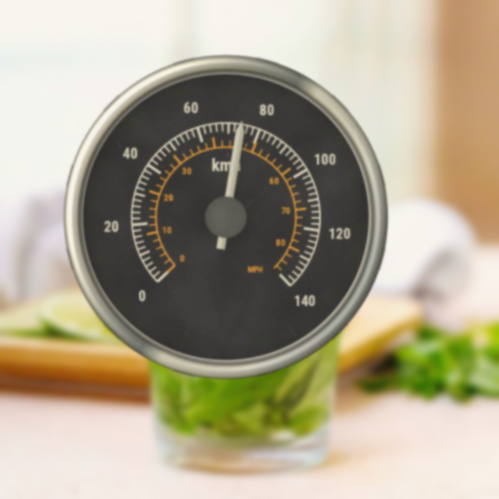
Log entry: 74 km/h
